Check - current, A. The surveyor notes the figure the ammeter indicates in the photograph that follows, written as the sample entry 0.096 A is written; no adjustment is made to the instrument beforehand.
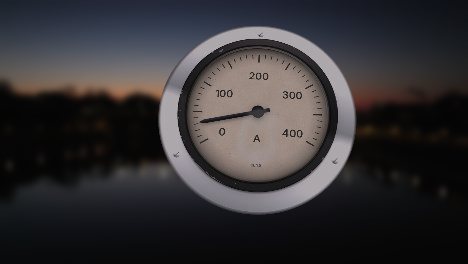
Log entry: 30 A
